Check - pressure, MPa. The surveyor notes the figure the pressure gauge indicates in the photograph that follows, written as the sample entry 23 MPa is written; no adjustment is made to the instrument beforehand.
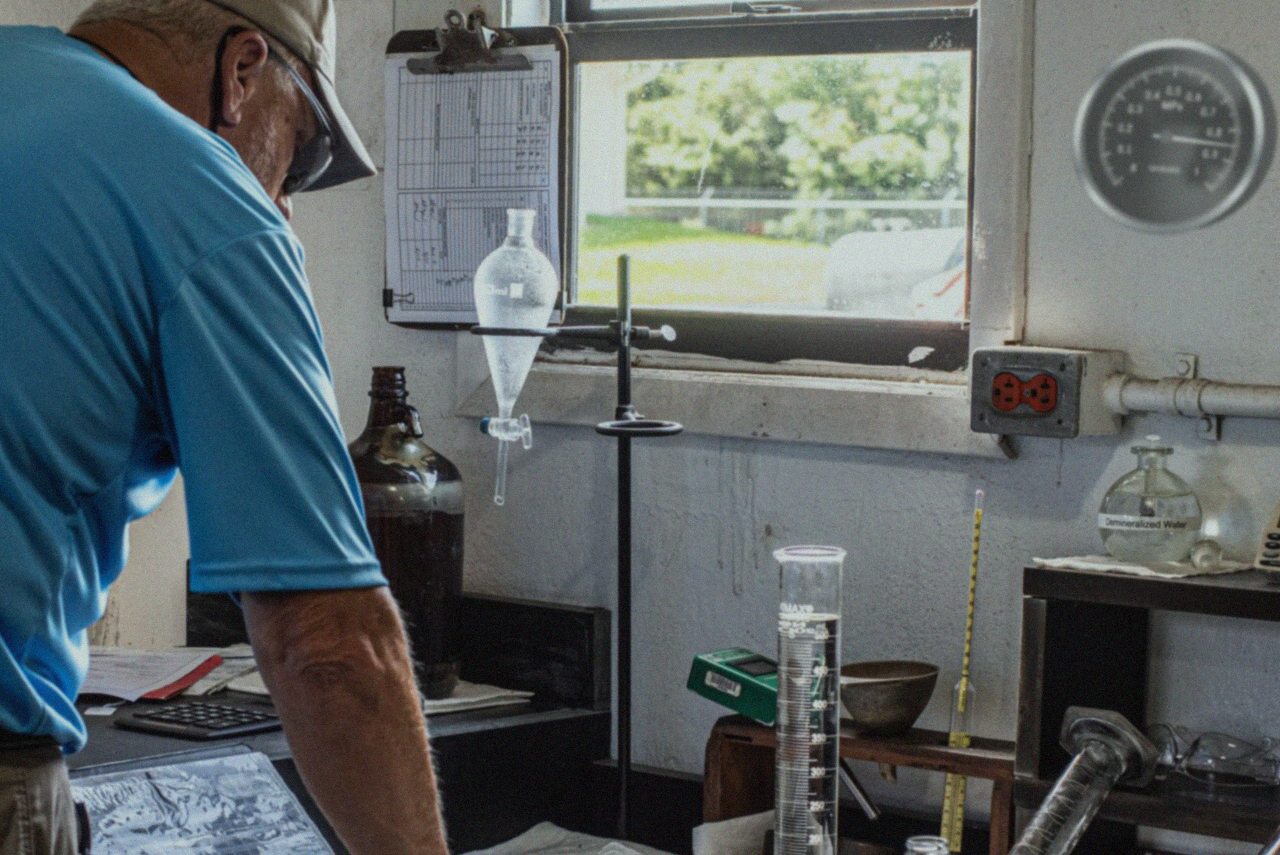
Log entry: 0.85 MPa
